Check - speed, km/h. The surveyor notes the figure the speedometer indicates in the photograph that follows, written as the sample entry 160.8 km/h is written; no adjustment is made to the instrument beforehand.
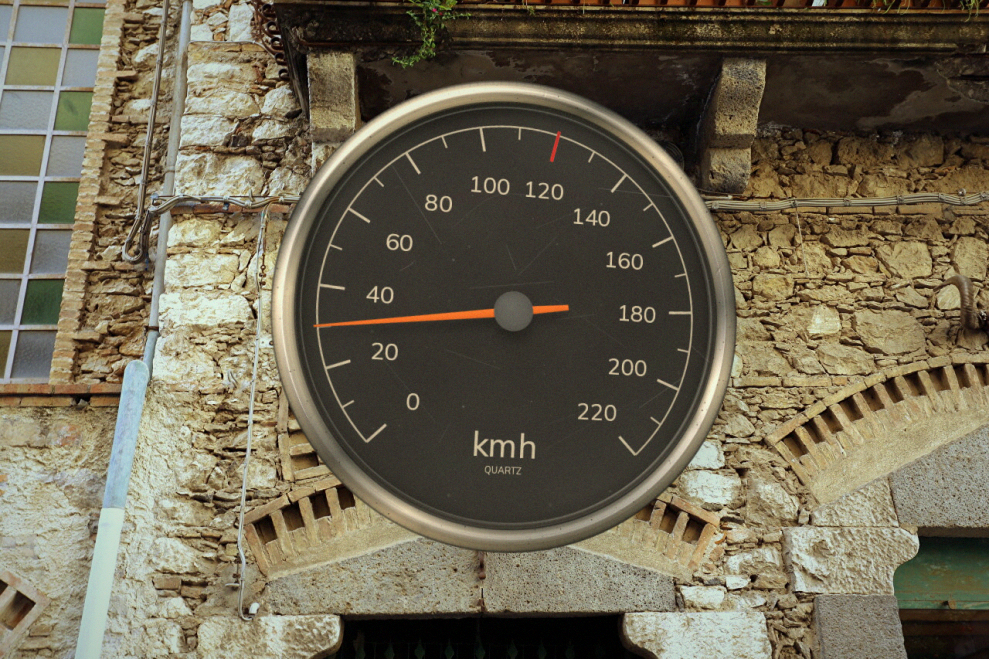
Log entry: 30 km/h
